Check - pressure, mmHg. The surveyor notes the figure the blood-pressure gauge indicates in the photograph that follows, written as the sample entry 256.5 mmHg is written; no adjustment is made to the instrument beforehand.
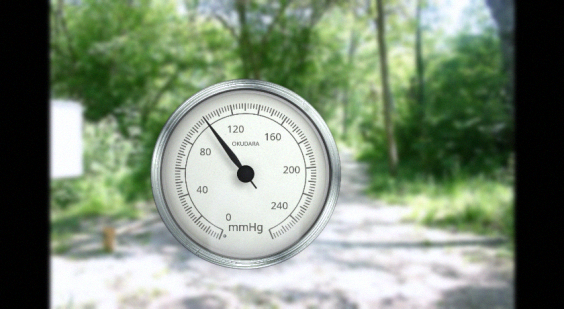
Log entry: 100 mmHg
